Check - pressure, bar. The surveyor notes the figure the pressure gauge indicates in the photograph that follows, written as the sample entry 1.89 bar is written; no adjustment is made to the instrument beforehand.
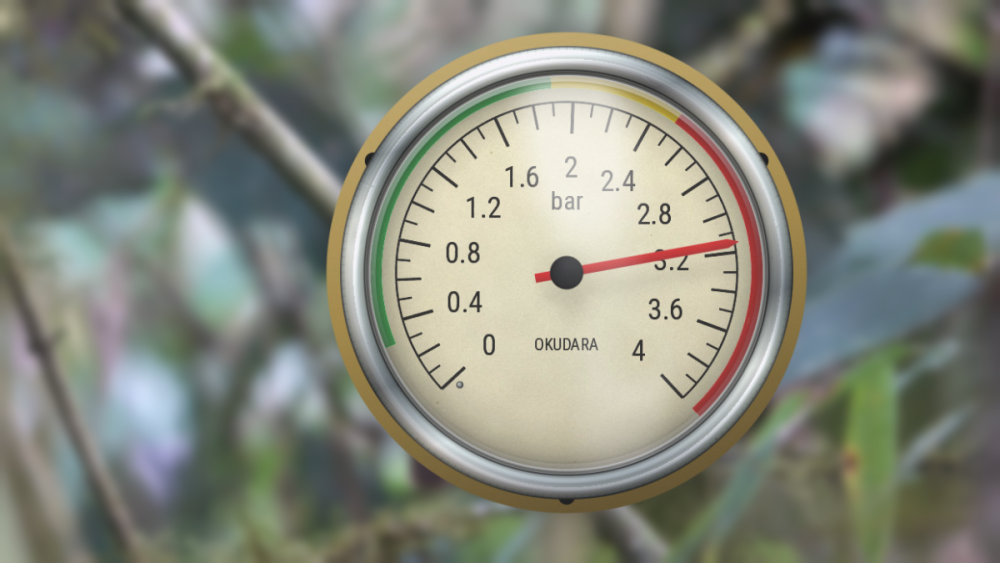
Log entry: 3.15 bar
